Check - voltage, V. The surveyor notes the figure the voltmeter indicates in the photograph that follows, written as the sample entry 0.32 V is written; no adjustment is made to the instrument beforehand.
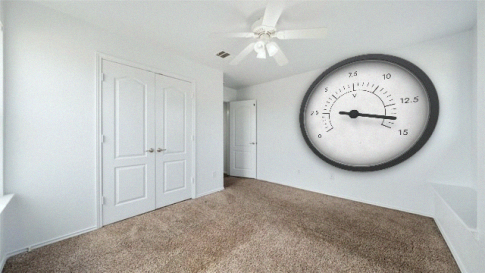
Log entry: 14 V
